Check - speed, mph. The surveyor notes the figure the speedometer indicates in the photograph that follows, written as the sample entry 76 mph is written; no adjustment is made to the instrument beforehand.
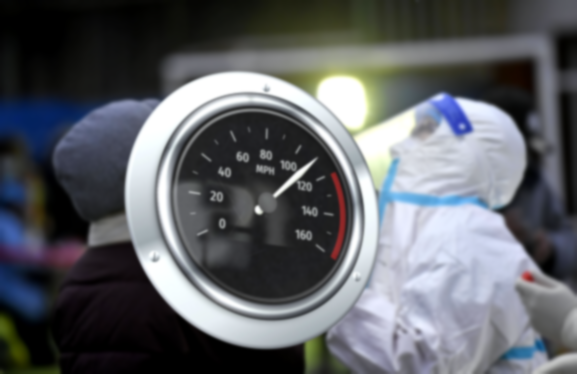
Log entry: 110 mph
